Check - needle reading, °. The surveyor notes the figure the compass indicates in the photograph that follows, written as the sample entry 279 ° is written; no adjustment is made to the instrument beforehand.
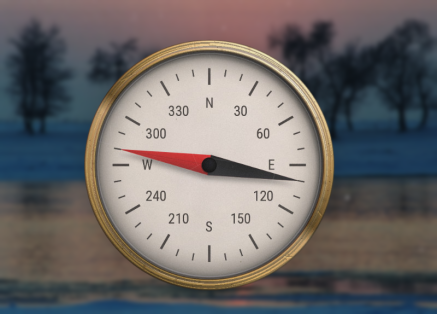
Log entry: 280 °
